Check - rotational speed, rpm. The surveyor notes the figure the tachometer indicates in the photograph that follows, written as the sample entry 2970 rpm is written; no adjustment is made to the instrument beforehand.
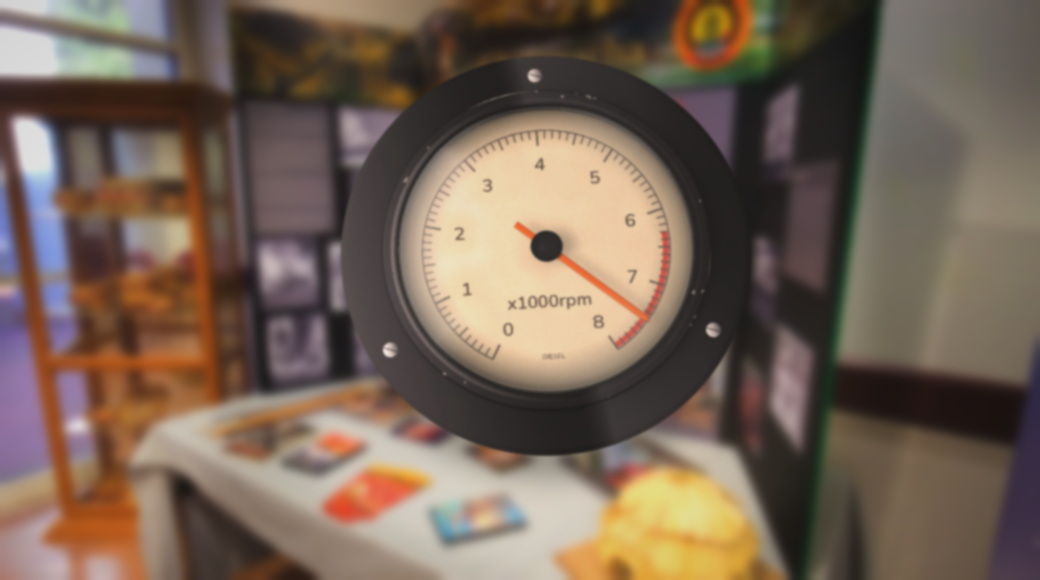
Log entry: 7500 rpm
